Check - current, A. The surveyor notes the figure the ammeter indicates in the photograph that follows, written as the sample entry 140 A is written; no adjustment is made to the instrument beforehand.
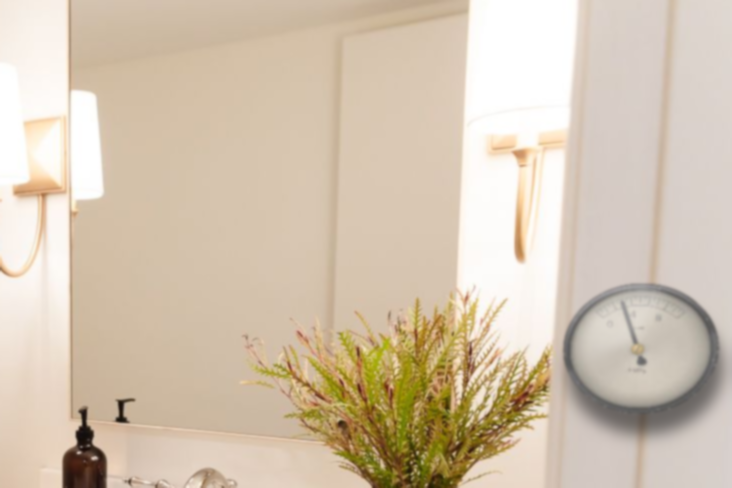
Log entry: 3 A
